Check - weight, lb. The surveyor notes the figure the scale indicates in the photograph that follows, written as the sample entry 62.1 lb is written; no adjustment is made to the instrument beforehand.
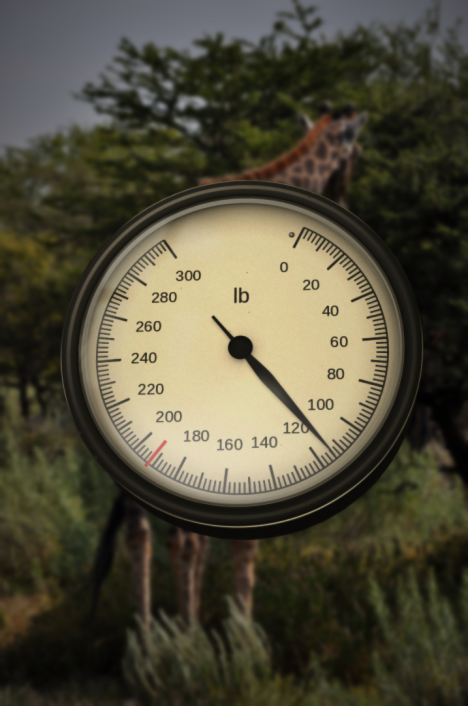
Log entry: 114 lb
